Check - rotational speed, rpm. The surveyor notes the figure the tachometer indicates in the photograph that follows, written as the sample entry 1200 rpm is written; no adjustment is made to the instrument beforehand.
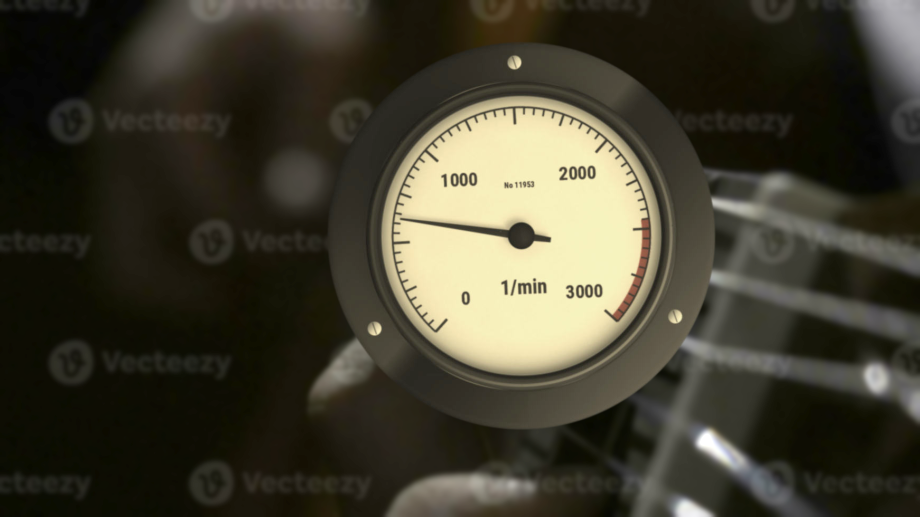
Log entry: 625 rpm
